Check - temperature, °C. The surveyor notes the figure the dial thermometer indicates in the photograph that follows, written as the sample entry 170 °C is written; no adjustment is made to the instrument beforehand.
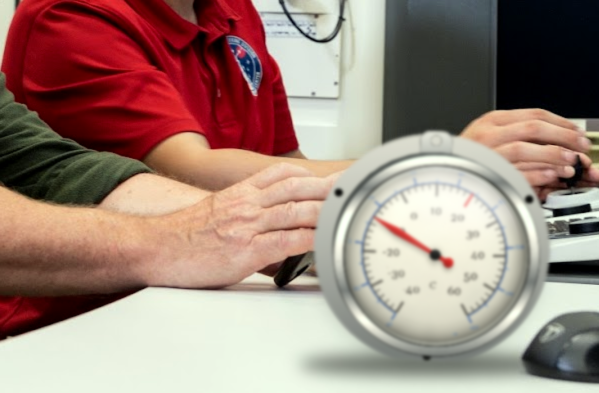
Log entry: -10 °C
